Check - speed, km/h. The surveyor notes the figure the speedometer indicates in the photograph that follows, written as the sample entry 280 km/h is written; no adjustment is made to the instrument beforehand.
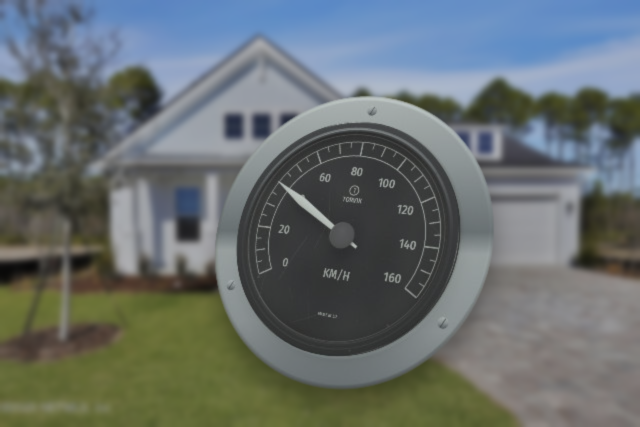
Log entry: 40 km/h
